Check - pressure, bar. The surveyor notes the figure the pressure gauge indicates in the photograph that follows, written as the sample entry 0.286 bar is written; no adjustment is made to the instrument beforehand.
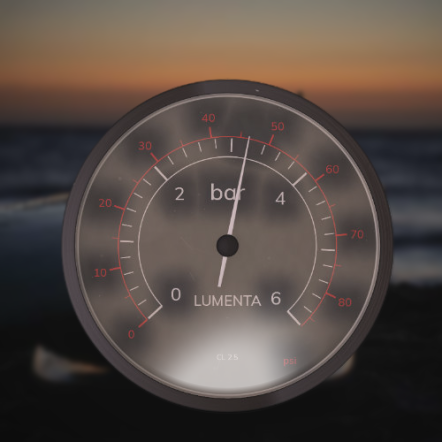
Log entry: 3.2 bar
